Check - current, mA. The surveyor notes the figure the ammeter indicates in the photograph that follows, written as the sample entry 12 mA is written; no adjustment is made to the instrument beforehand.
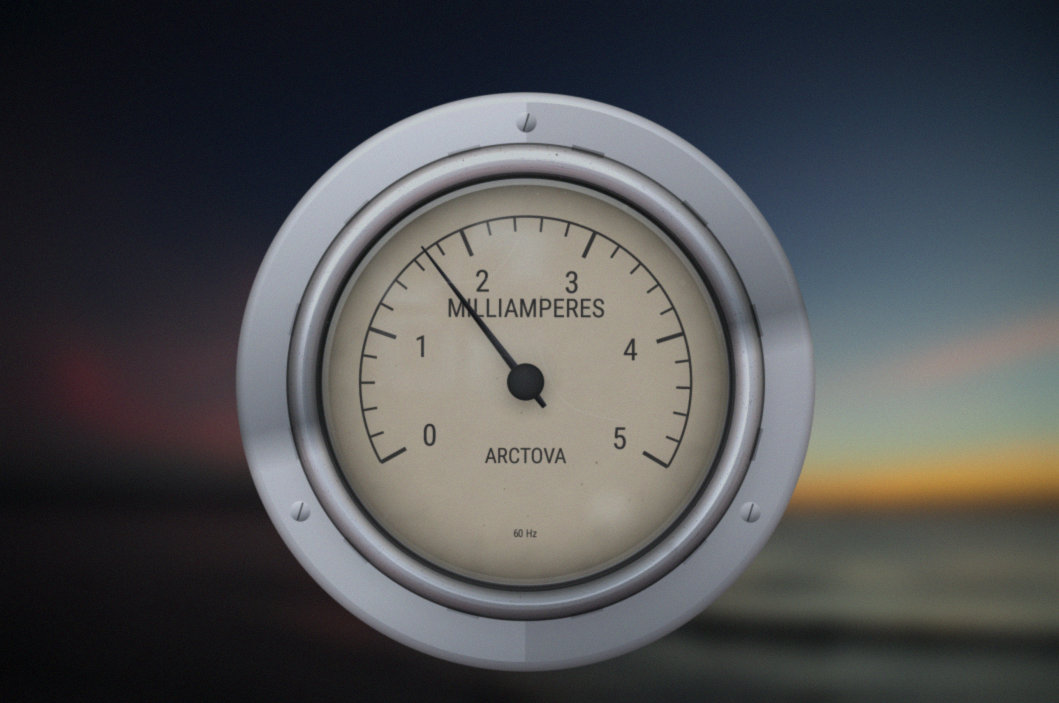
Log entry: 1.7 mA
